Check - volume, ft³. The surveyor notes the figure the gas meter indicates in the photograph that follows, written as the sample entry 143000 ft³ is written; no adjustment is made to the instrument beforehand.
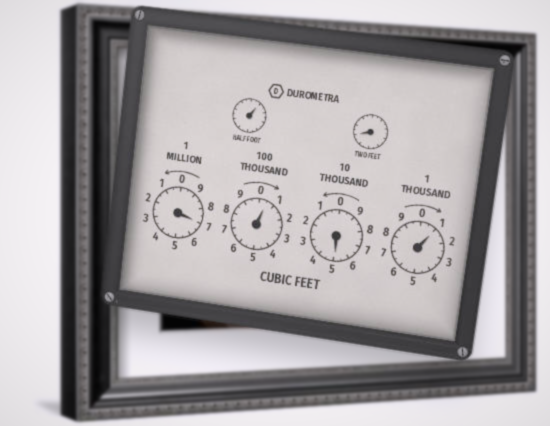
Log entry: 705100 ft³
